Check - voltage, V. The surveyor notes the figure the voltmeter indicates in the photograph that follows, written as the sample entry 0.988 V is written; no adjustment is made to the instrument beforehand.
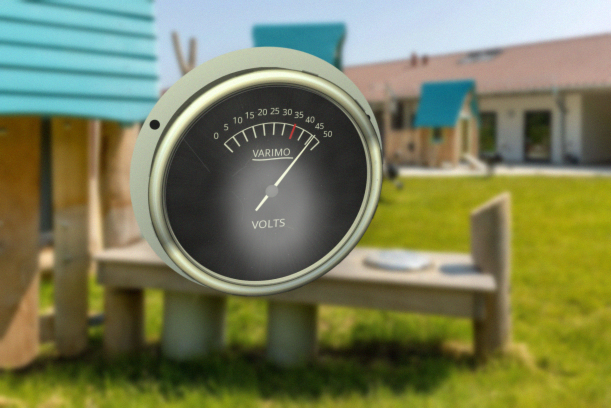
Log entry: 45 V
